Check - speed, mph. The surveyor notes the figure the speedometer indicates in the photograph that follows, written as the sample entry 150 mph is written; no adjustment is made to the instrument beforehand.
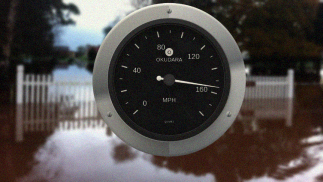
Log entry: 155 mph
